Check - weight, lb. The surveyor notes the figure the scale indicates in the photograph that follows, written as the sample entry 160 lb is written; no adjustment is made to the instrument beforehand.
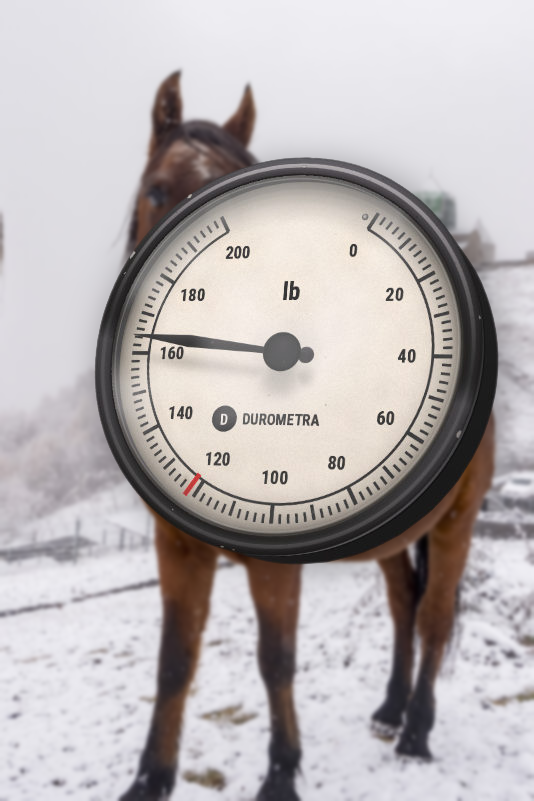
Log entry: 164 lb
